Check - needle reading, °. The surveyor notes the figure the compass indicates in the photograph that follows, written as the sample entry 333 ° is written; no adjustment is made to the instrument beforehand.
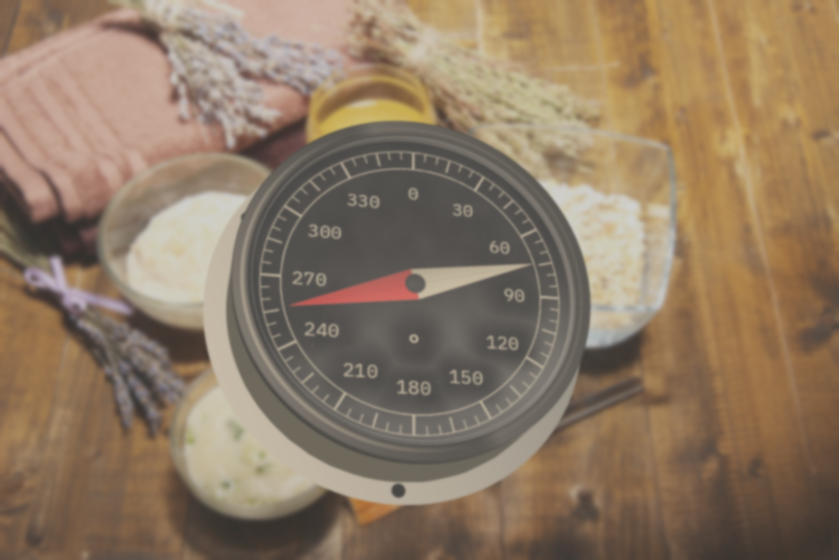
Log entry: 255 °
